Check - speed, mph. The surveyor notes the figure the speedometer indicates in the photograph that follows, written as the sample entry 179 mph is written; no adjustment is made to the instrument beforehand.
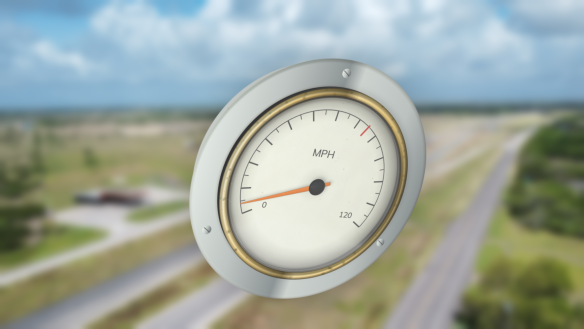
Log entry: 5 mph
